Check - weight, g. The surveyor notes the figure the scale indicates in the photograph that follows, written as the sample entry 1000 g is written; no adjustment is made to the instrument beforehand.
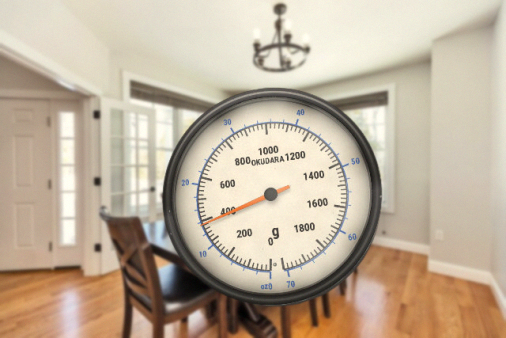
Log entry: 380 g
